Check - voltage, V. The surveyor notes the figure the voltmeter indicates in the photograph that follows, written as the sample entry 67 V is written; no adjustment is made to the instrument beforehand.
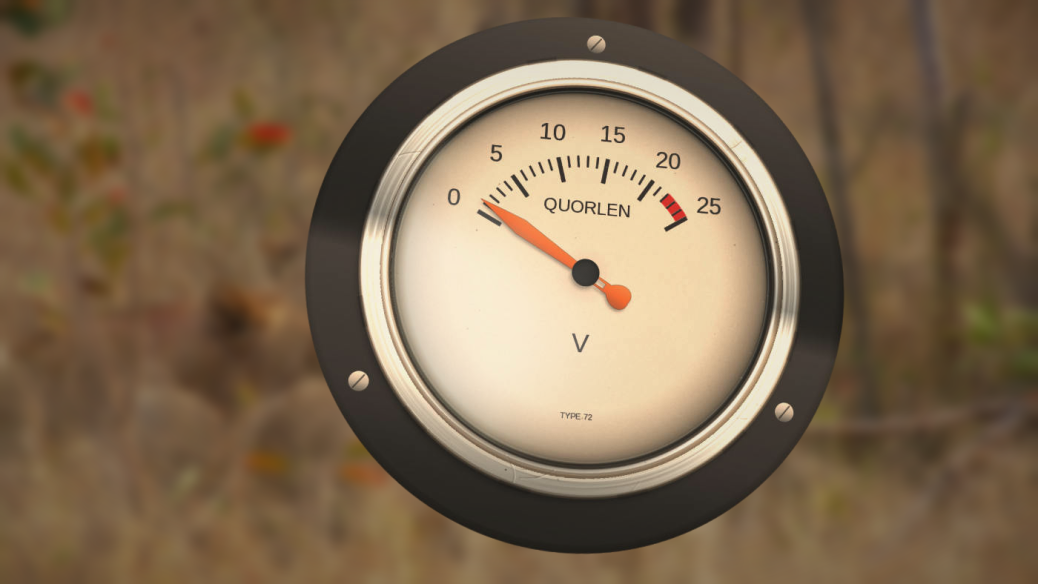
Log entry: 1 V
